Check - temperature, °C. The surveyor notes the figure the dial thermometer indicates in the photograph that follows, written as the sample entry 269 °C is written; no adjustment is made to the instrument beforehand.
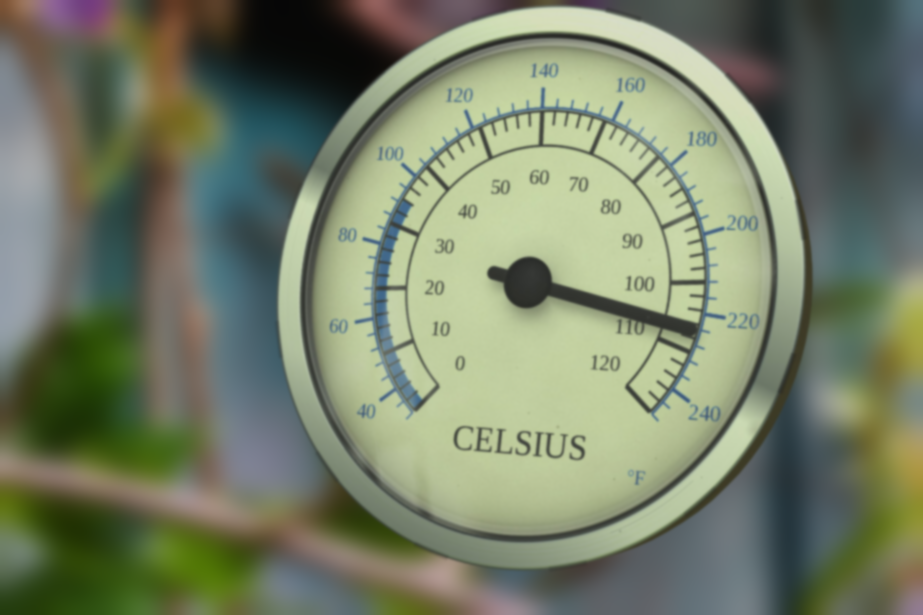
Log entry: 107 °C
